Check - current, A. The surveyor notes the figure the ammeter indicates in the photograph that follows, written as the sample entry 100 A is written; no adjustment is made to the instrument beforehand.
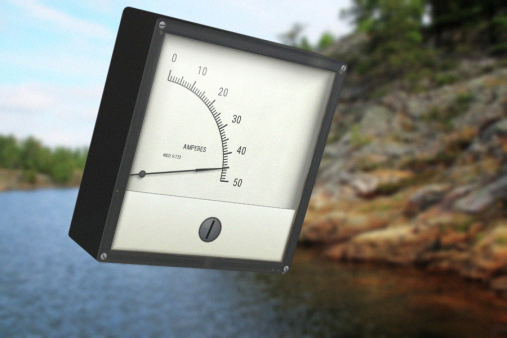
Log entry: 45 A
